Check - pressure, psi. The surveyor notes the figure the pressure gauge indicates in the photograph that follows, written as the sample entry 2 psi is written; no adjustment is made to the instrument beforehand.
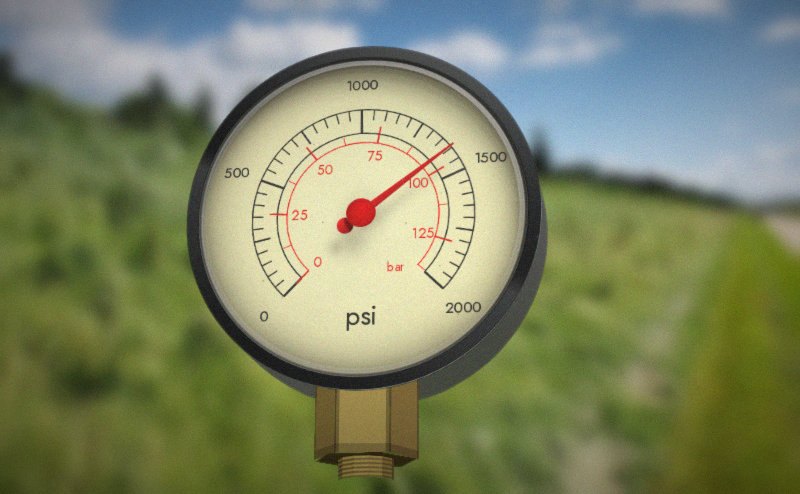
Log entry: 1400 psi
